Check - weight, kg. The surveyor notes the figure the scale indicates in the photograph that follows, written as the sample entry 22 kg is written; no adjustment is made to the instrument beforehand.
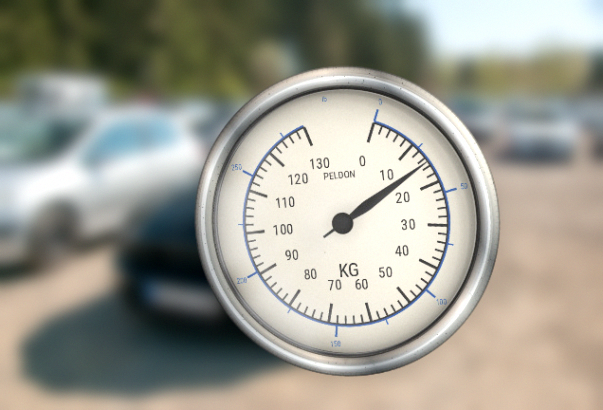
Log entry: 15 kg
